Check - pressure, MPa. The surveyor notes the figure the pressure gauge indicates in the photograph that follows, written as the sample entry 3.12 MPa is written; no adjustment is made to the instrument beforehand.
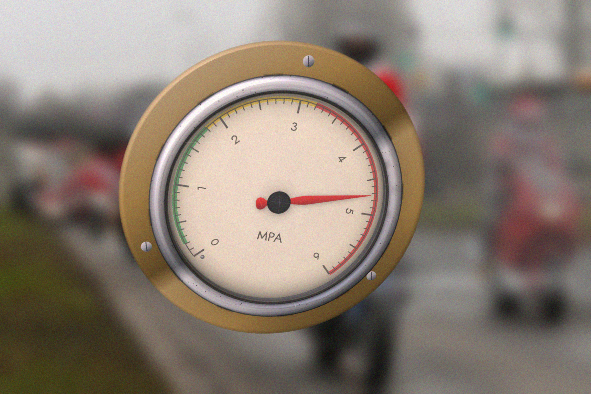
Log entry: 4.7 MPa
